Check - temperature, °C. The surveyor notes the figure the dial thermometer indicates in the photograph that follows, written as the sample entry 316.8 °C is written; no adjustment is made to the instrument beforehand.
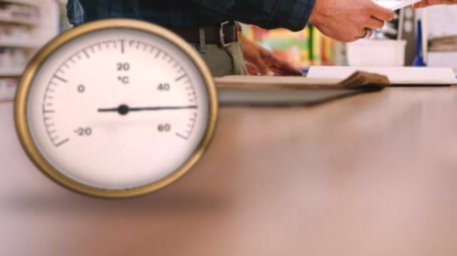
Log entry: 50 °C
